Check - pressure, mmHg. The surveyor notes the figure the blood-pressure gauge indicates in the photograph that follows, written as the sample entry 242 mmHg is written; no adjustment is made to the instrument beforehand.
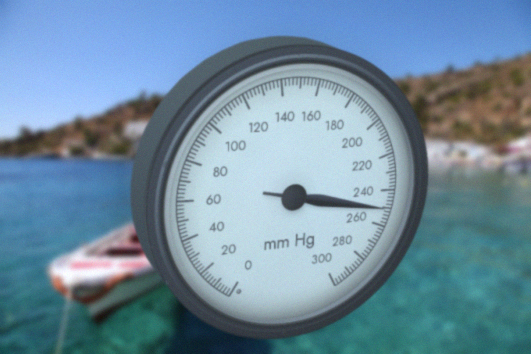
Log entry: 250 mmHg
